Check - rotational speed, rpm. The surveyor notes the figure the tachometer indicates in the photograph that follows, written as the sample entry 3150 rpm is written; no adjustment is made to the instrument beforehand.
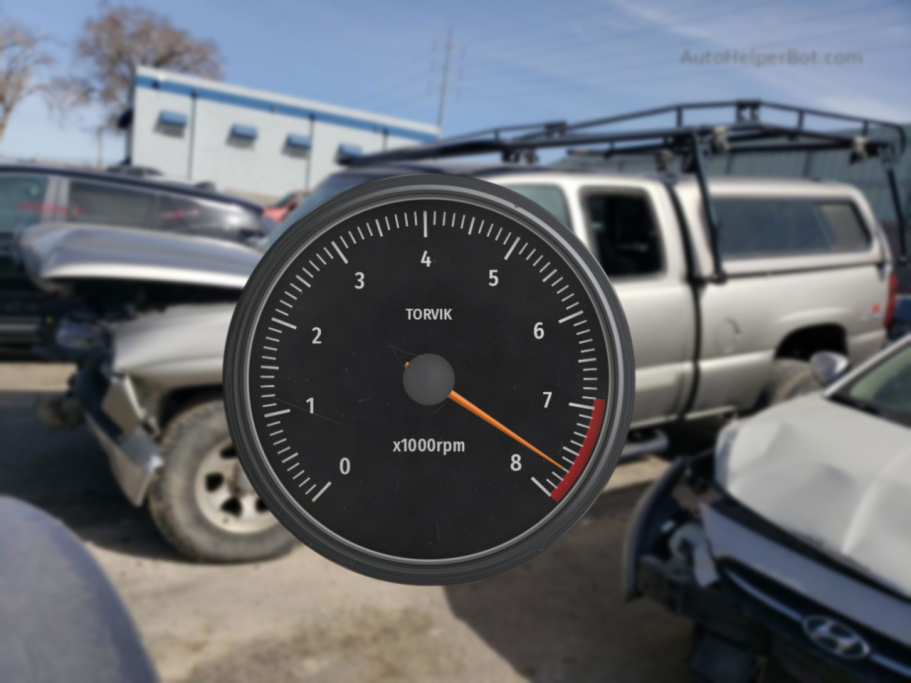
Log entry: 7700 rpm
